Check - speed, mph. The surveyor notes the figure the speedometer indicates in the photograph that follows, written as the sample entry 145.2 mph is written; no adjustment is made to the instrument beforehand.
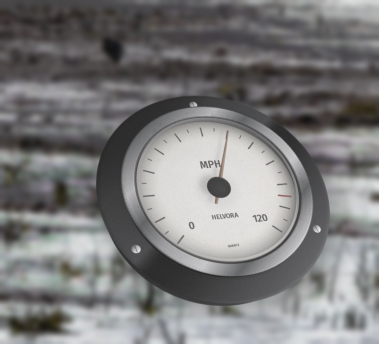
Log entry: 70 mph
